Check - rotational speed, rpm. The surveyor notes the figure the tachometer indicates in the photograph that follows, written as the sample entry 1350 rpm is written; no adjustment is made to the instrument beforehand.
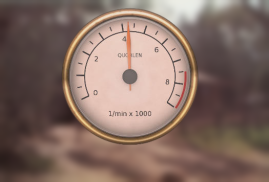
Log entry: 4250 rpm
